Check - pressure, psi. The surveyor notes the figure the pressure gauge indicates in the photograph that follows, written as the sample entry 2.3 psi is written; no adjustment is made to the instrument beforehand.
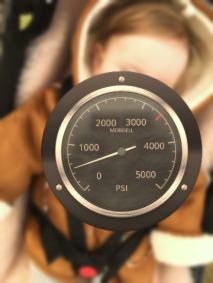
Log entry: 500 psi
